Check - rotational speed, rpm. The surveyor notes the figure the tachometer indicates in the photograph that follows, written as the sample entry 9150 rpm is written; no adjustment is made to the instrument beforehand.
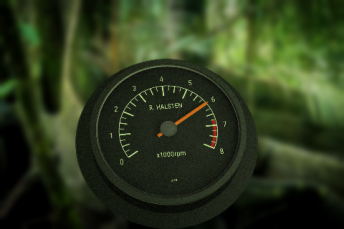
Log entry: 6000 rpm
